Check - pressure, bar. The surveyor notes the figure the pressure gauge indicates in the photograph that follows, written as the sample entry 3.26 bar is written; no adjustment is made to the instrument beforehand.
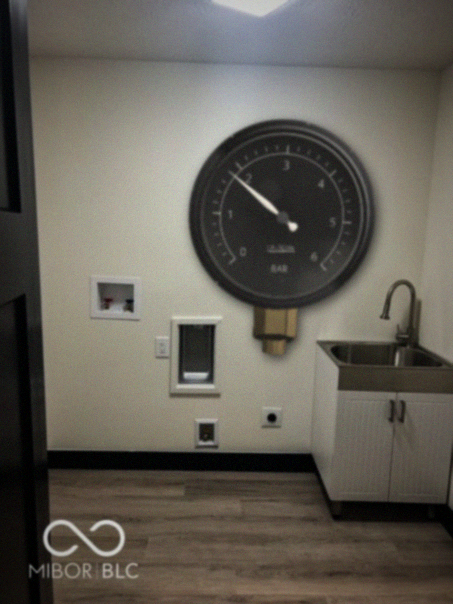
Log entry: 1.8 bar
